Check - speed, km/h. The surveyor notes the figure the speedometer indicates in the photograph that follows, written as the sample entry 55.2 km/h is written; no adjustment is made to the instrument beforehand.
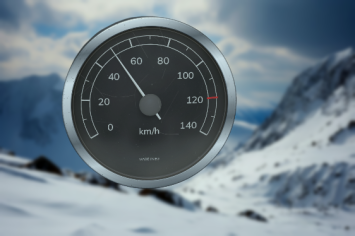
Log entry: 50 km/h
